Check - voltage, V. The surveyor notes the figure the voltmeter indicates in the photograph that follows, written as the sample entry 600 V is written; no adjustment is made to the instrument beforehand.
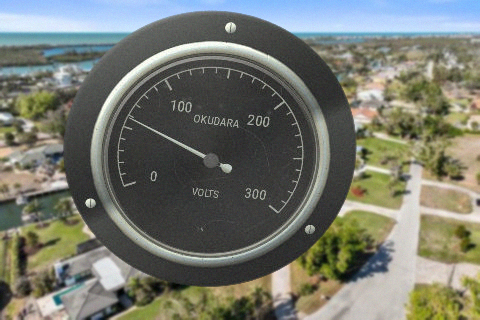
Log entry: 60 V
